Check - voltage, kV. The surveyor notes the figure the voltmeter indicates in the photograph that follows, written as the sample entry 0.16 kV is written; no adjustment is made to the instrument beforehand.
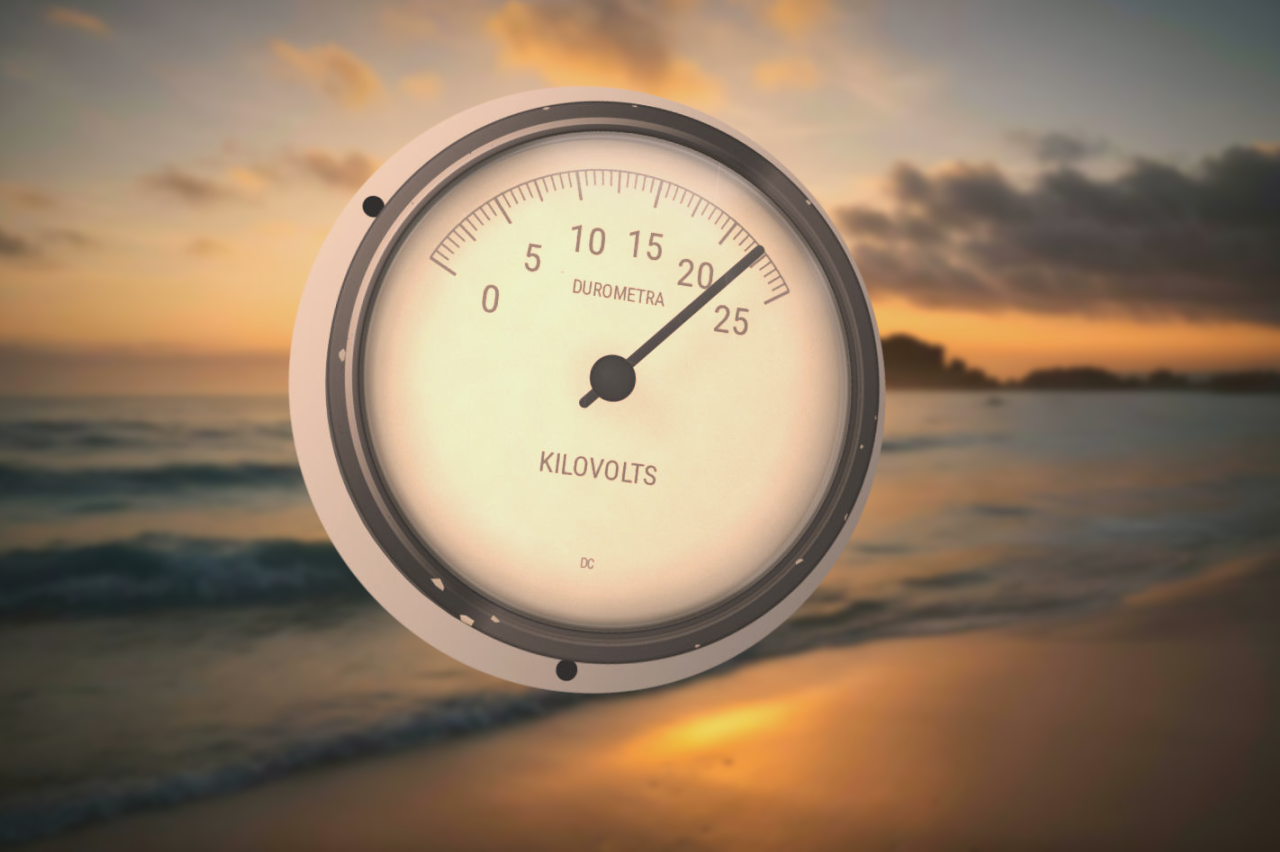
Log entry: 22 kV
